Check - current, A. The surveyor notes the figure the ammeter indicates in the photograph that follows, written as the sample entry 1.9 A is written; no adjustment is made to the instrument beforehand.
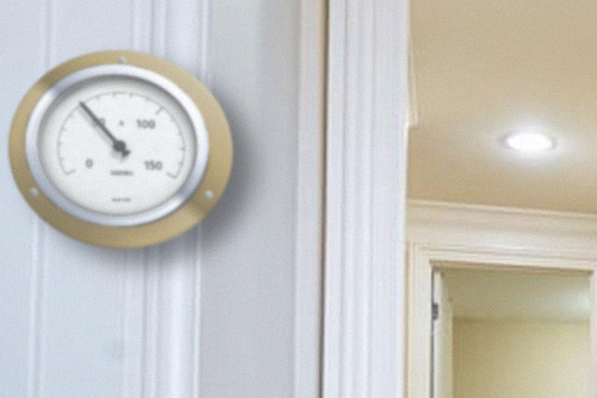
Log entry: 50 A
